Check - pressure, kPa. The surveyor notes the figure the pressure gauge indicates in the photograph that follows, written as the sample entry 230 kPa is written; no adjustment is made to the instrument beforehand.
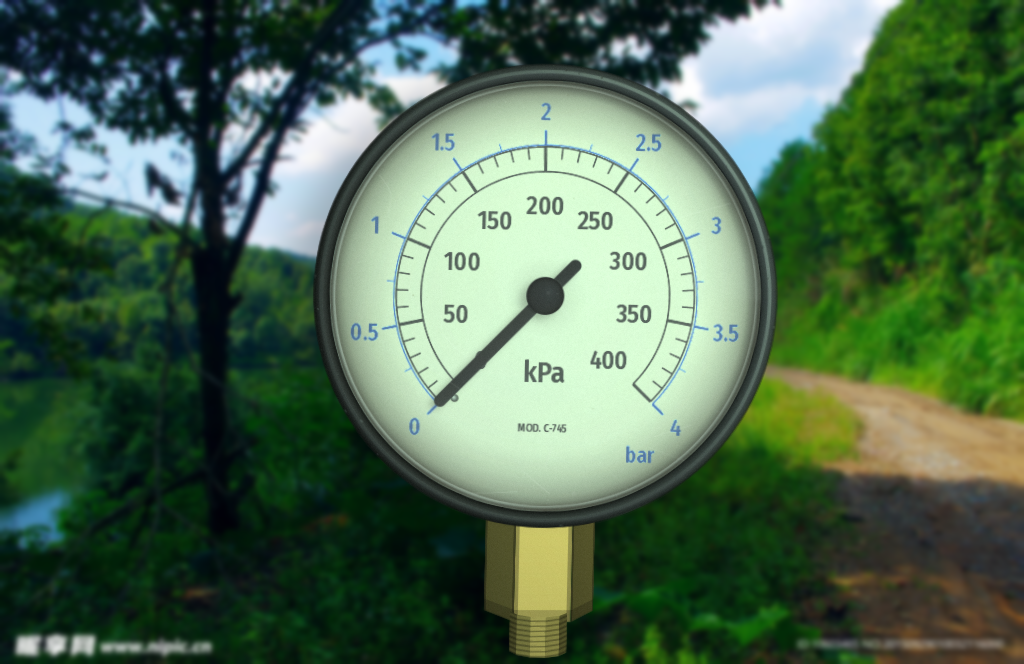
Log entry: 0 kPa
